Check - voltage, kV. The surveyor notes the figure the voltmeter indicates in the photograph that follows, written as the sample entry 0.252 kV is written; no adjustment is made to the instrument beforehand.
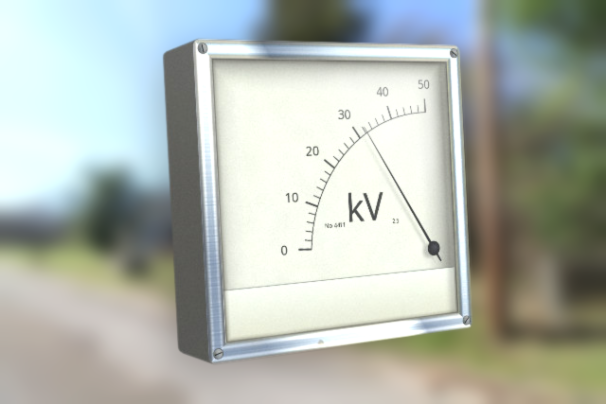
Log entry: 32 kV
